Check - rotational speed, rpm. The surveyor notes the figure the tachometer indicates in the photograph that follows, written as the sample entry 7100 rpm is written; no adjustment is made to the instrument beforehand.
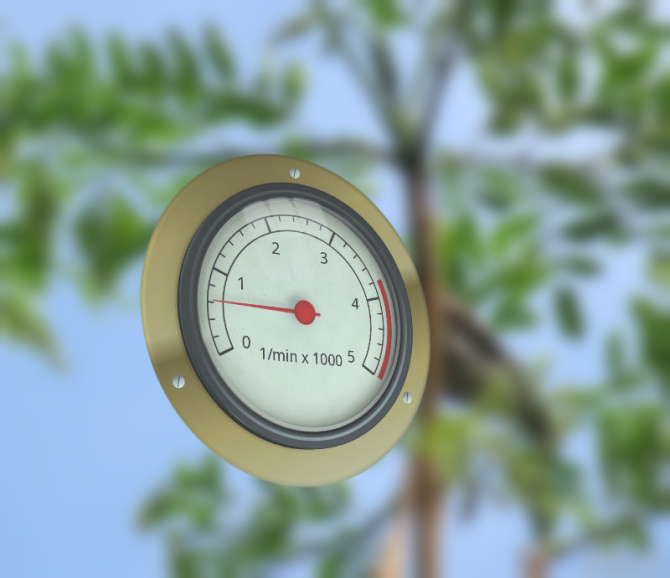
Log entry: 600 rpm
